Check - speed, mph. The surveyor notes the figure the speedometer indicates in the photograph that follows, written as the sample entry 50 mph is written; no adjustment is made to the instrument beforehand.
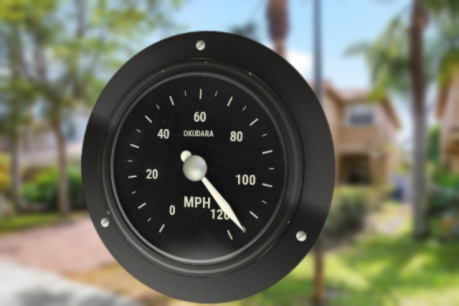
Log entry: 115 mph
